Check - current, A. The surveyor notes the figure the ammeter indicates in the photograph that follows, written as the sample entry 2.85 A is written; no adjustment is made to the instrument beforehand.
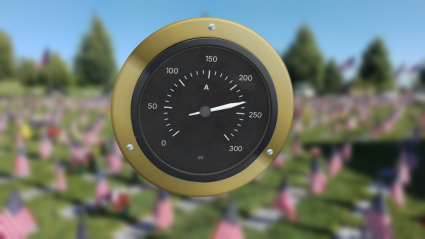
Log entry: 230 A
